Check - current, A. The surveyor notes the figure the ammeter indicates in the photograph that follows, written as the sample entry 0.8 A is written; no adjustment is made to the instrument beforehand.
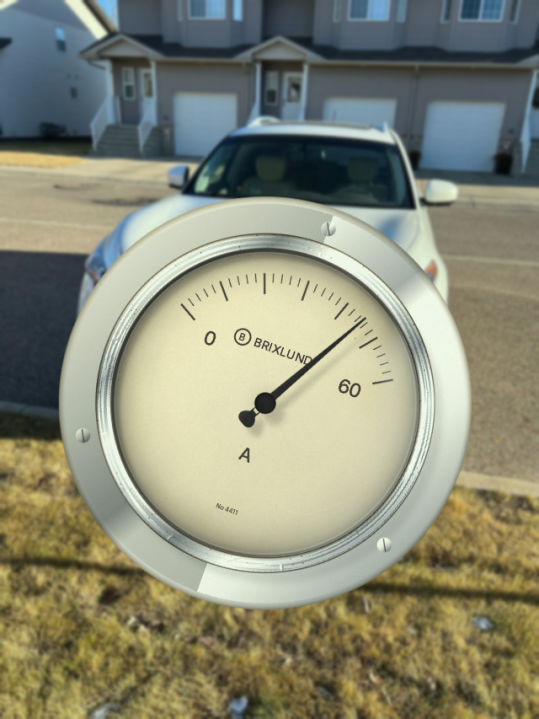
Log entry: 45 A
